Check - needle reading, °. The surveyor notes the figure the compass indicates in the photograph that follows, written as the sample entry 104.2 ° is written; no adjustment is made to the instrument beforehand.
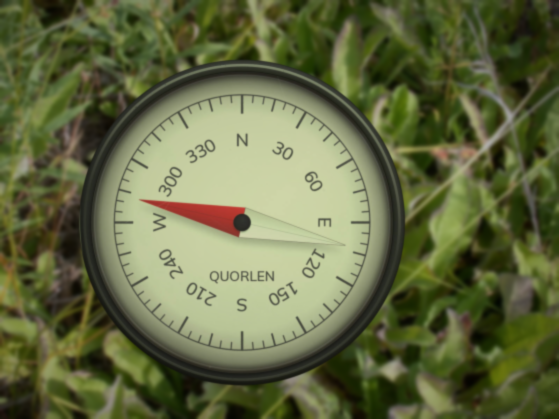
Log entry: 282.5 °
